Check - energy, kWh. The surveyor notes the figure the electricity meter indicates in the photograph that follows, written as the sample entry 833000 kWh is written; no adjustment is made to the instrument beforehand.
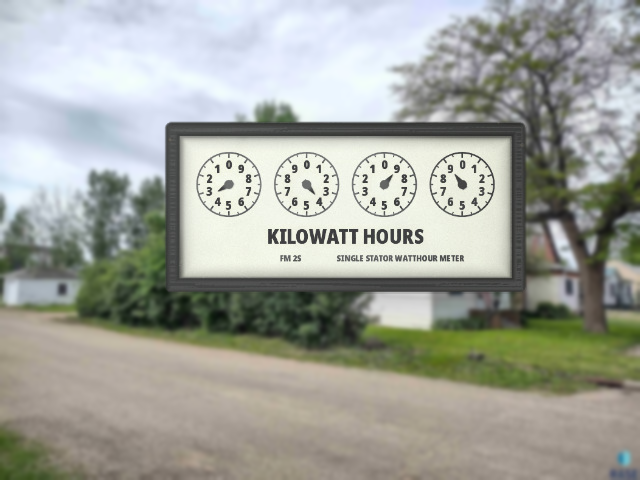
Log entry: 3389 kWh
